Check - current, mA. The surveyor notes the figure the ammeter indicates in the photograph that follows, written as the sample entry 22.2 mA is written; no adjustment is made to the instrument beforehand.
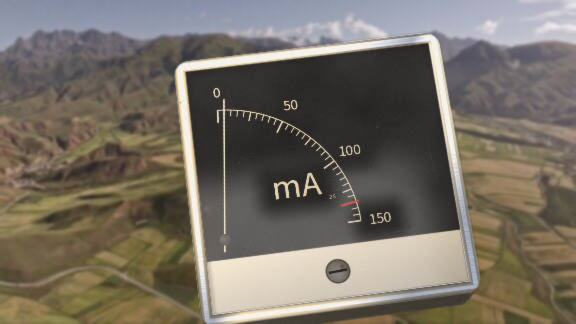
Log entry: 5 mA
